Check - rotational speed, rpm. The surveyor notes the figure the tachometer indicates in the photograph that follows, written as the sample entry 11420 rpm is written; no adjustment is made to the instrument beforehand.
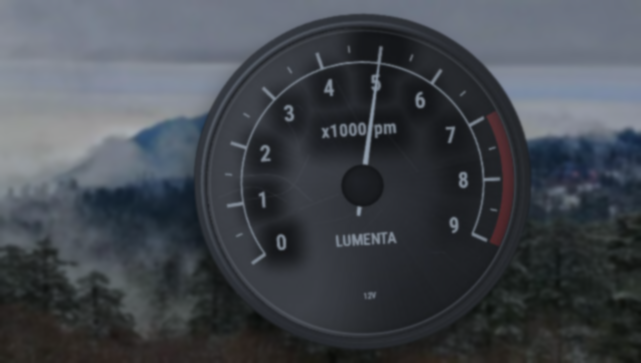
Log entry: 5000 rpm
